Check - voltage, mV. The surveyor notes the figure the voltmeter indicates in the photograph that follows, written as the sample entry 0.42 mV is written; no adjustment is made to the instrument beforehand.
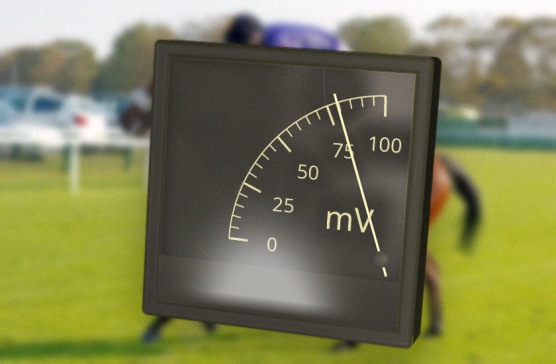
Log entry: 80 mV
